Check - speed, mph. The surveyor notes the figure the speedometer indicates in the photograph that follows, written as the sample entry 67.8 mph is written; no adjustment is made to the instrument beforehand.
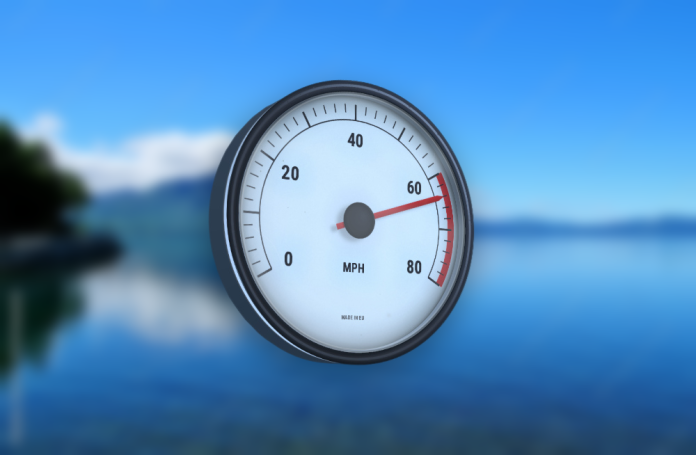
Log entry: 64 mph
